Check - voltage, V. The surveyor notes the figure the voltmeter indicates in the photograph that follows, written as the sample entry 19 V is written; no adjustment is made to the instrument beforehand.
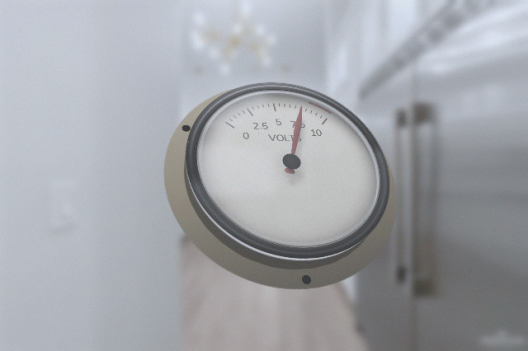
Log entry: 7.5 V
